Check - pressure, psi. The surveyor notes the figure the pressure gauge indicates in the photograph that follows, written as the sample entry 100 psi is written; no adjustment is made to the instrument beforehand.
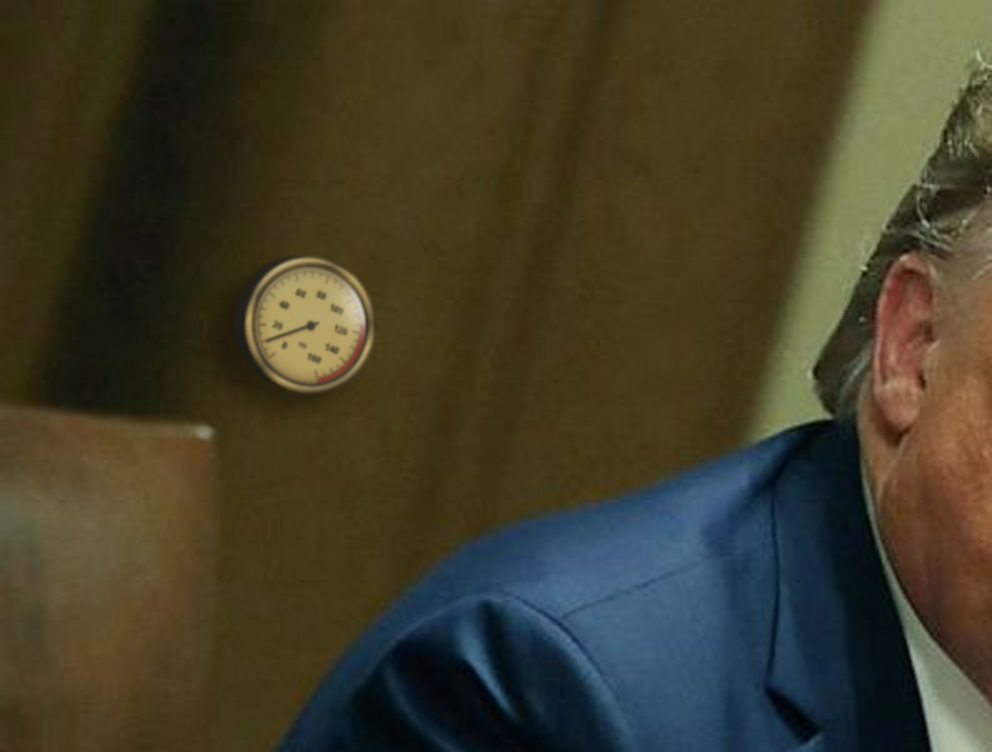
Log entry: 10 psi
